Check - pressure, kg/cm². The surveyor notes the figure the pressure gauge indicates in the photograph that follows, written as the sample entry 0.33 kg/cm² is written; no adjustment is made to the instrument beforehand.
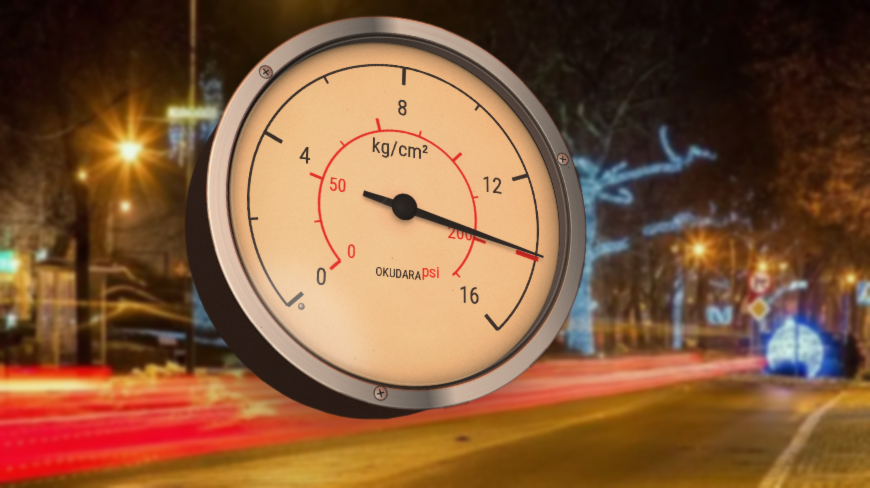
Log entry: 14 kg/cm²
